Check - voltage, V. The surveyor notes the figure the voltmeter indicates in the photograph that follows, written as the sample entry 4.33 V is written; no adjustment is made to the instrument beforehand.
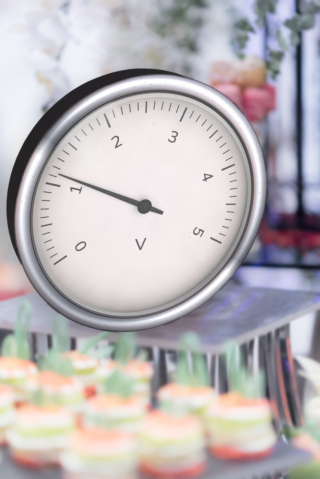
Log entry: 1.15 V
